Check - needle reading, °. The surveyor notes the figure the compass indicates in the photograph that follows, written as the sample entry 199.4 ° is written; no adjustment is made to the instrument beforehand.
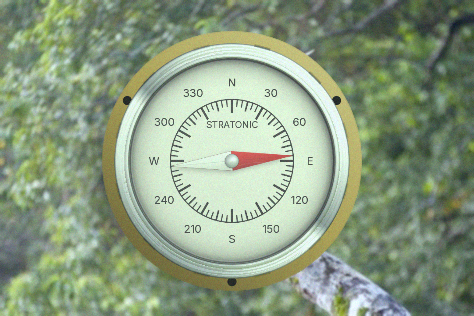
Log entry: 85 °
